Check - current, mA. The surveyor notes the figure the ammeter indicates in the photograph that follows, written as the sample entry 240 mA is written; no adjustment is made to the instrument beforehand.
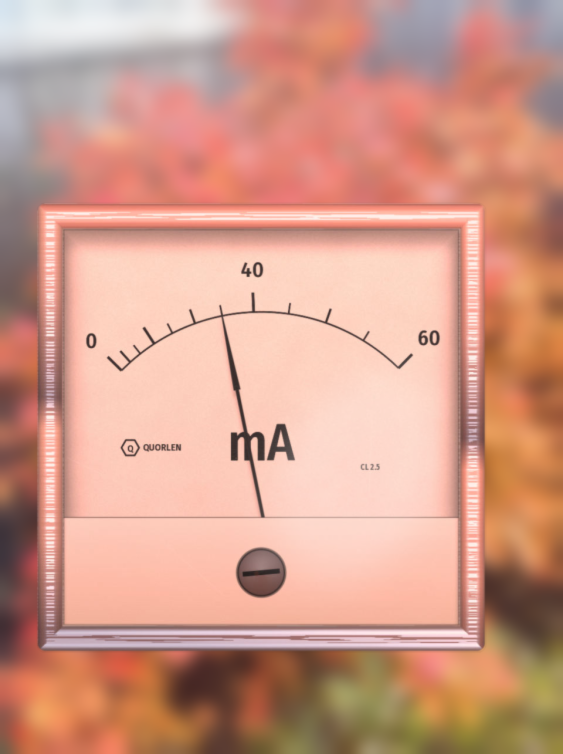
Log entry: 35 mA
